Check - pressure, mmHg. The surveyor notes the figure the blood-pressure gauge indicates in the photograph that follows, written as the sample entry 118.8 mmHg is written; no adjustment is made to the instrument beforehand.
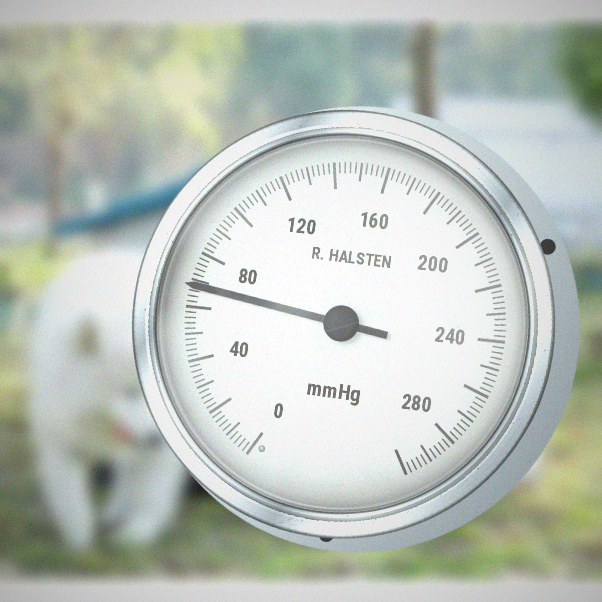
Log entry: 68 mmHg
